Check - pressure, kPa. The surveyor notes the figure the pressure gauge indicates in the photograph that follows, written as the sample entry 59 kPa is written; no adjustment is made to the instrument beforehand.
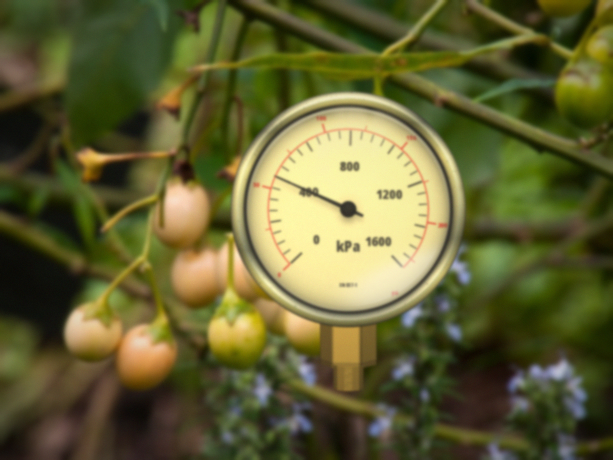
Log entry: 400 kPa
